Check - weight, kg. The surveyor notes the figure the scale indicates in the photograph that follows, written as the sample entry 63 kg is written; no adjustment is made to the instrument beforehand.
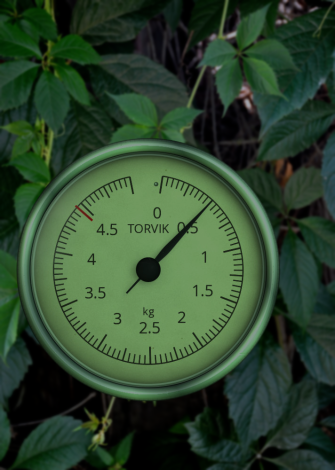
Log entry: 0.5 kg
